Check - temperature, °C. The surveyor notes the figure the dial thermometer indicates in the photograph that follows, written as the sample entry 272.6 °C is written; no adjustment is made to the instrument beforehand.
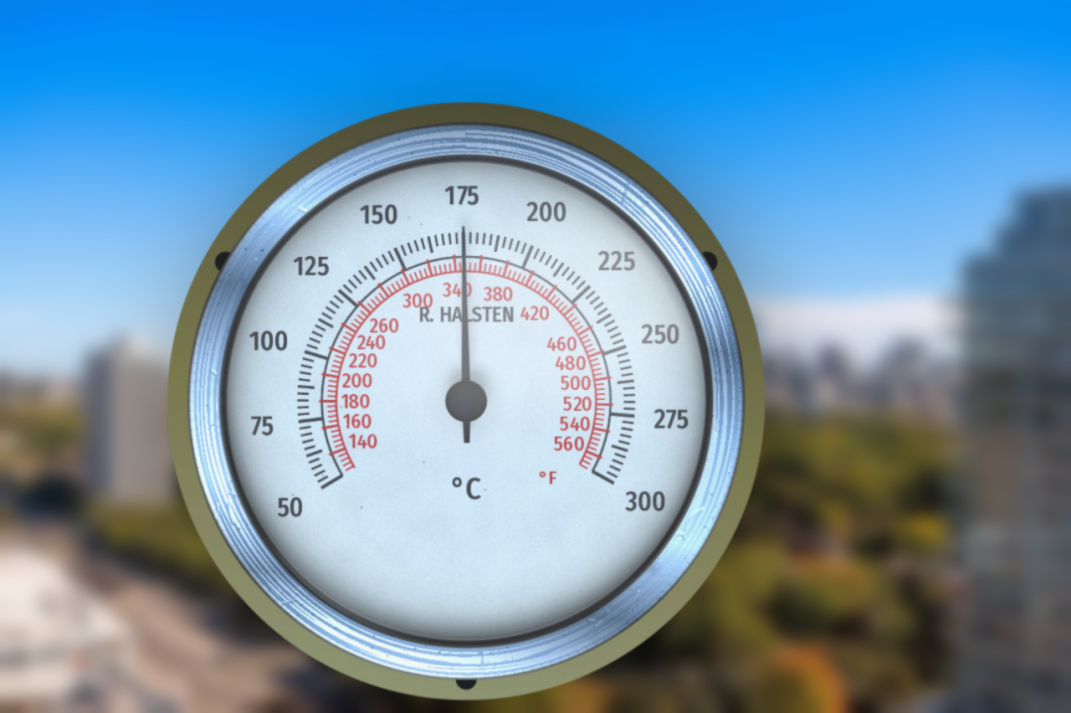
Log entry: 175 °C
